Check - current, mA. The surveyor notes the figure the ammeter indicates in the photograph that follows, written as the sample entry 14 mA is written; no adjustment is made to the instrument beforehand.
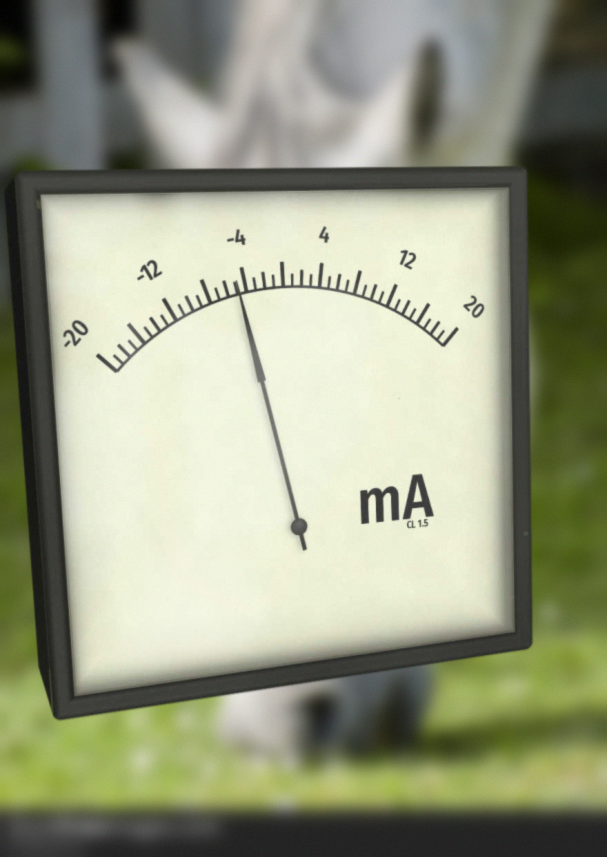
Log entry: -5 mA
